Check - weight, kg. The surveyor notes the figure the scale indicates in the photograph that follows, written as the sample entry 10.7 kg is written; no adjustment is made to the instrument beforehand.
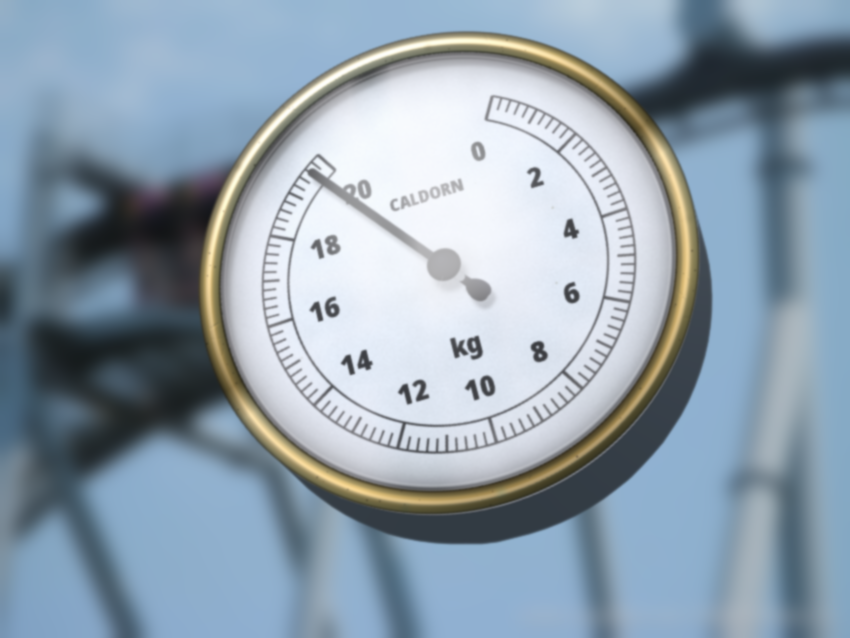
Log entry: 19.6 kg
